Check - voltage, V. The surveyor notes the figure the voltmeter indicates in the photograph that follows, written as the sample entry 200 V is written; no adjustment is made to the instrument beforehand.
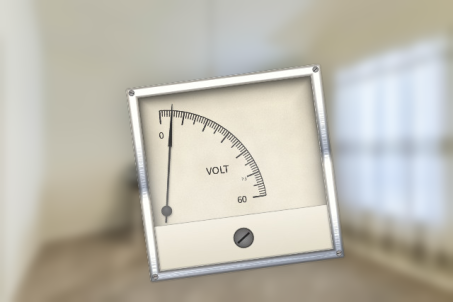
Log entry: 5 V
